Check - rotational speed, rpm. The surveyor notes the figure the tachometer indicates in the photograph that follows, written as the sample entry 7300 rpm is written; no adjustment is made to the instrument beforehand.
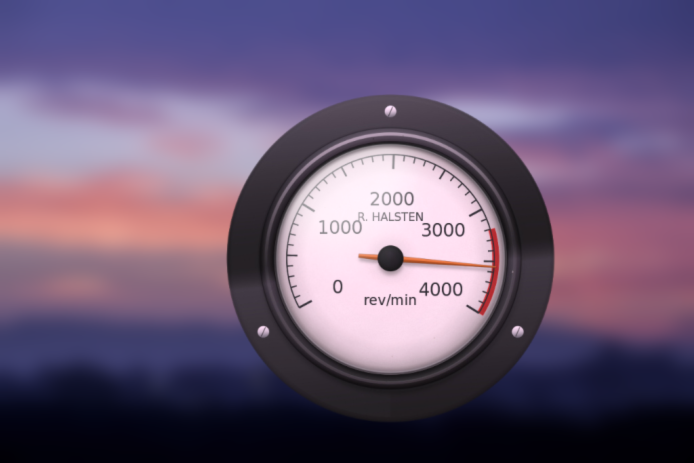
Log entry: 3550 rpm
